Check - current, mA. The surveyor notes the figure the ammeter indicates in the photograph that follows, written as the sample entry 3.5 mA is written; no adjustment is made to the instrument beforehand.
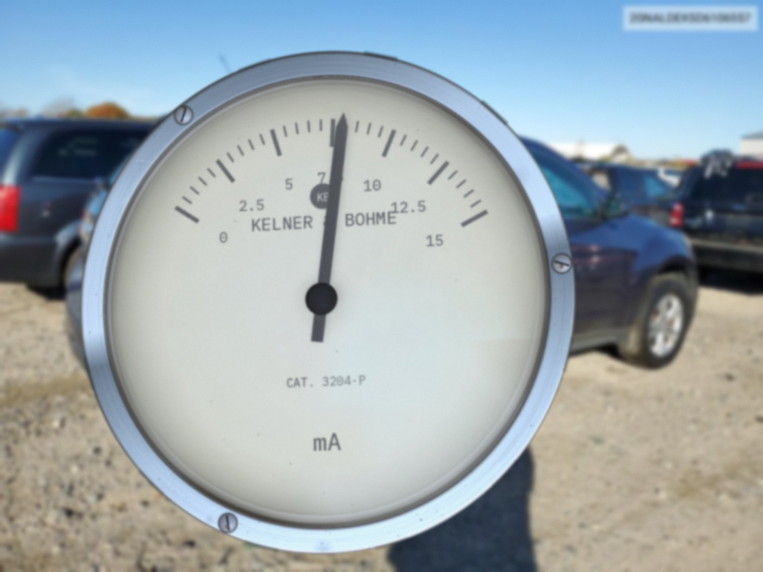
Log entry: 8 mA
